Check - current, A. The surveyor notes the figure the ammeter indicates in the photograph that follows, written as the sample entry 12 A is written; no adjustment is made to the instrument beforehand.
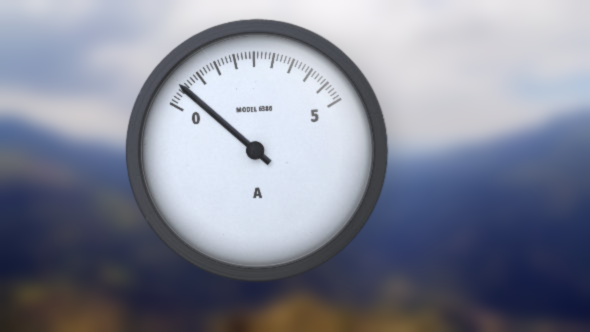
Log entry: 0.5 A
